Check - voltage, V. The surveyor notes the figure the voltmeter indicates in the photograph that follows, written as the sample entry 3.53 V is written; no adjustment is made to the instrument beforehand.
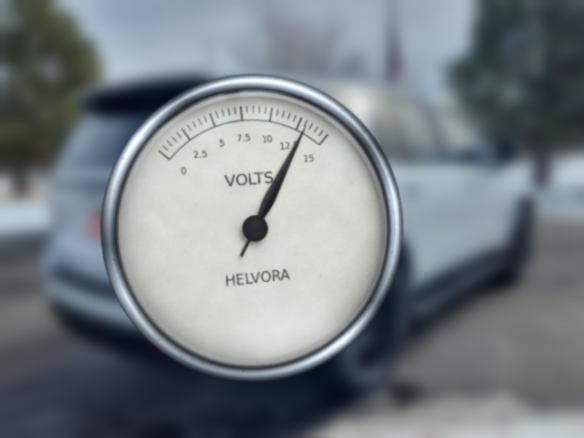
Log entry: 13 V
